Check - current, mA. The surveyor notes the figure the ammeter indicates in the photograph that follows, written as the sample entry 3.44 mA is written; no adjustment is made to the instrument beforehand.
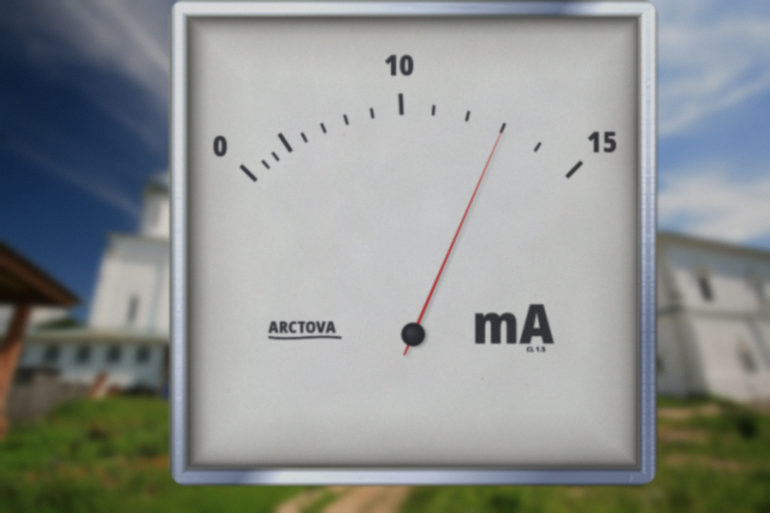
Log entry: 13 mA
